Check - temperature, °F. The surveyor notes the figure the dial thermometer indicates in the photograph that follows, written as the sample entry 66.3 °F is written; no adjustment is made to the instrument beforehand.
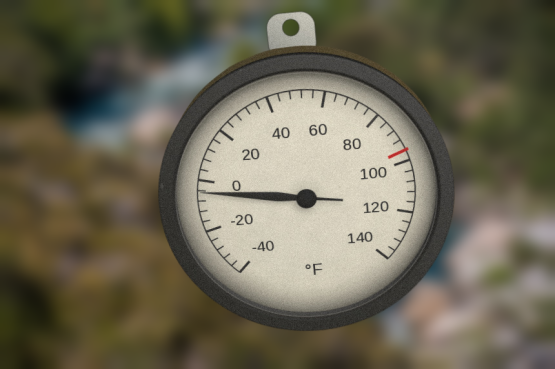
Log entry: -4 °F
